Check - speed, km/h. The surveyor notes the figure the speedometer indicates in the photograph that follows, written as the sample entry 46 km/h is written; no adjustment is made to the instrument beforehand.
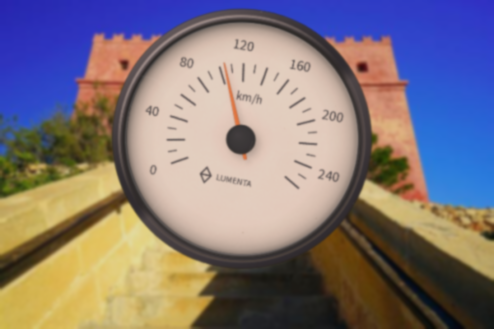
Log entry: 105 km/h
